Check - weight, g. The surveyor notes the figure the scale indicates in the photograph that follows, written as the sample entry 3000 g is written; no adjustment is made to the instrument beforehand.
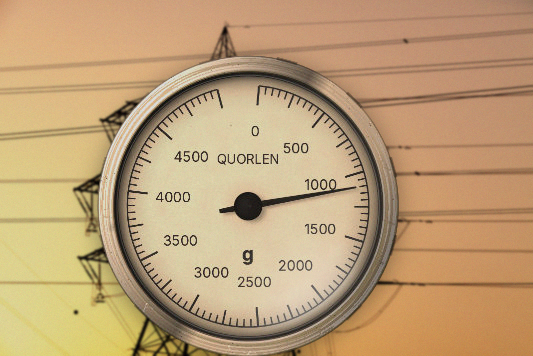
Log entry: 1100 g
